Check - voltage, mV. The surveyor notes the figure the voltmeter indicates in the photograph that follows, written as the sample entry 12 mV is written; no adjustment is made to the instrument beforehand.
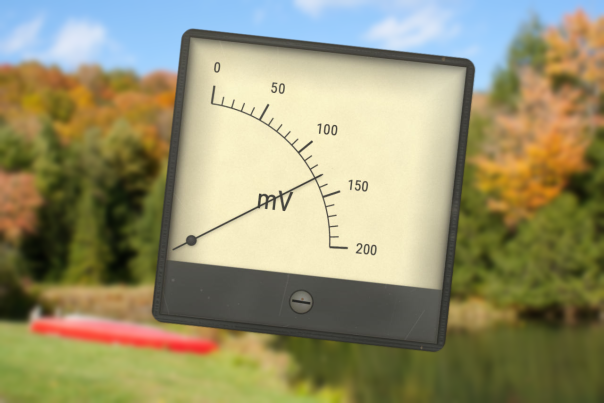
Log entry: 130 mV
